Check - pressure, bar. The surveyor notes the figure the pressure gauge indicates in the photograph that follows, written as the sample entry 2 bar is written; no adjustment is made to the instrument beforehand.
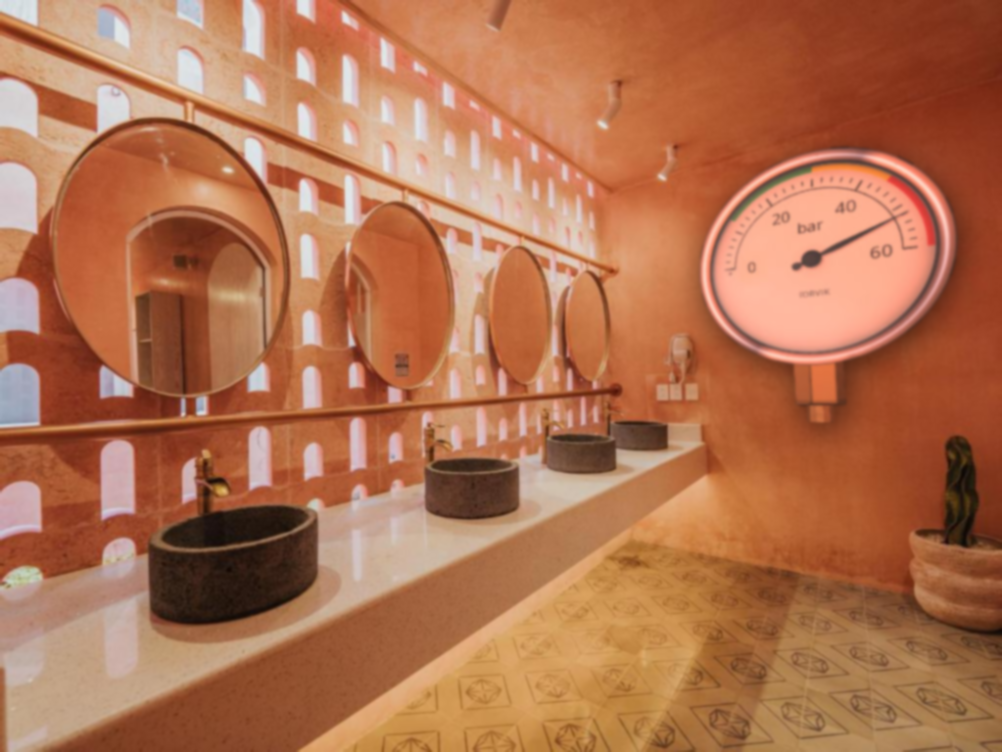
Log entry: 52 bar
